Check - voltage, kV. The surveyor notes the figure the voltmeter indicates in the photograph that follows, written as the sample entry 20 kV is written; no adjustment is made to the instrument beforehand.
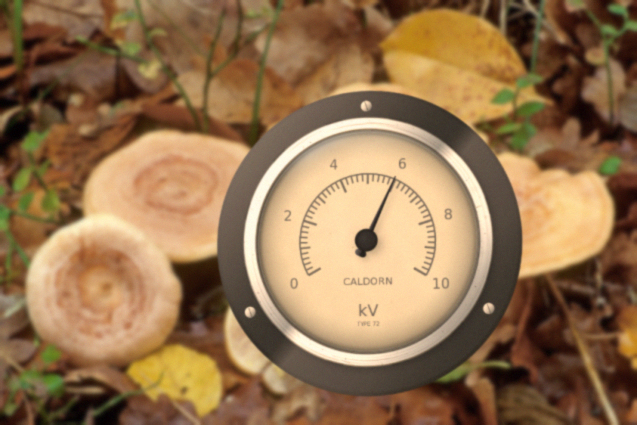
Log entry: 6 kV
